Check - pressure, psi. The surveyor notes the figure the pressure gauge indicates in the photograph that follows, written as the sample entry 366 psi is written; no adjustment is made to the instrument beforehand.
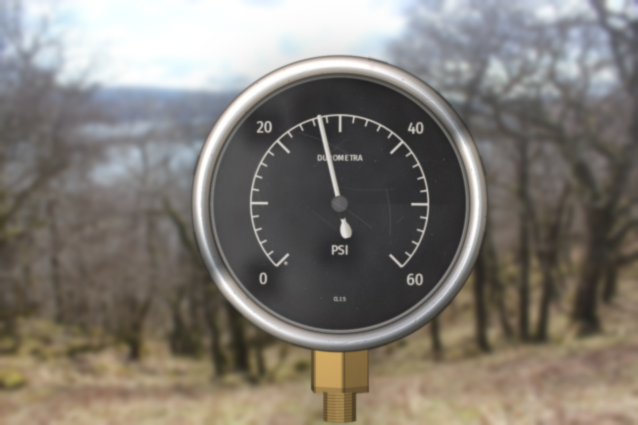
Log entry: 27 psi
